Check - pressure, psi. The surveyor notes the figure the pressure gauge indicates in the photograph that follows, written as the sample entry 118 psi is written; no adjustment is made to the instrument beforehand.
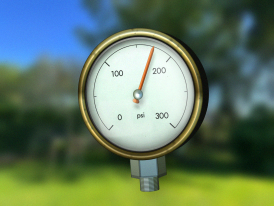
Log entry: 175 psi
